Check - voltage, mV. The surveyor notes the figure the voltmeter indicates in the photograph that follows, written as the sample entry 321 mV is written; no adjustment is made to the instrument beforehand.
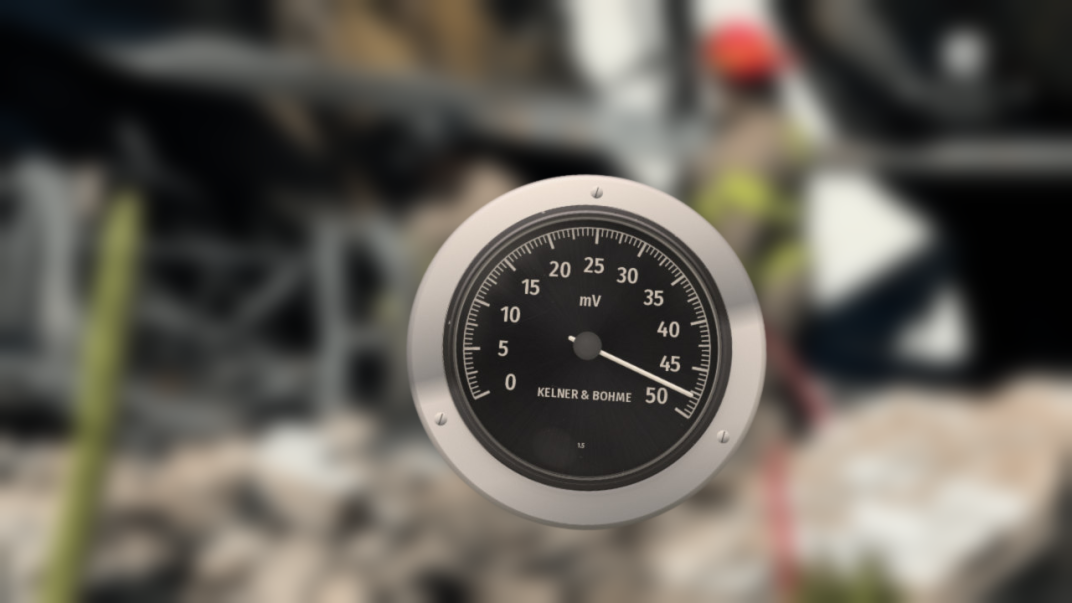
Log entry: 48 mV
